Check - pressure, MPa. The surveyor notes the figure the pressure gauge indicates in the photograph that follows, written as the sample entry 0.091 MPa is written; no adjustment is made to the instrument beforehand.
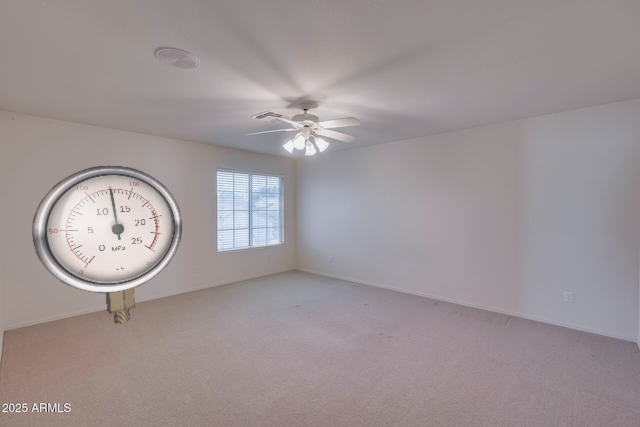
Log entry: 12.5 MPa
